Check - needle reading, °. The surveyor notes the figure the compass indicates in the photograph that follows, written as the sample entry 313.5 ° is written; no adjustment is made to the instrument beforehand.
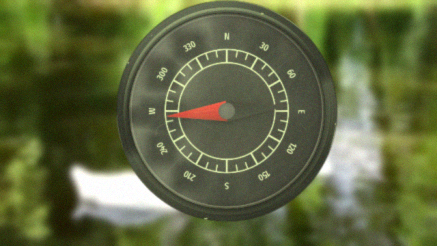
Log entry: 265 °
